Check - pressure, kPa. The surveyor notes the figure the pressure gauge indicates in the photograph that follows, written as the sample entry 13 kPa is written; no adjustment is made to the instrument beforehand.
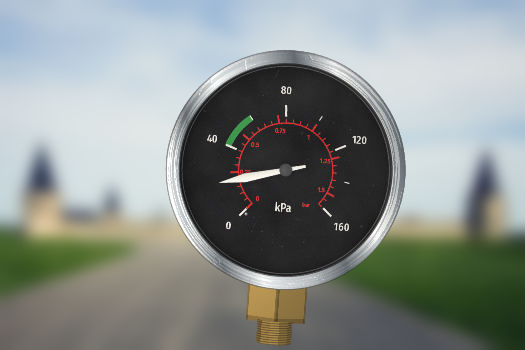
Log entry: 20 kPa
